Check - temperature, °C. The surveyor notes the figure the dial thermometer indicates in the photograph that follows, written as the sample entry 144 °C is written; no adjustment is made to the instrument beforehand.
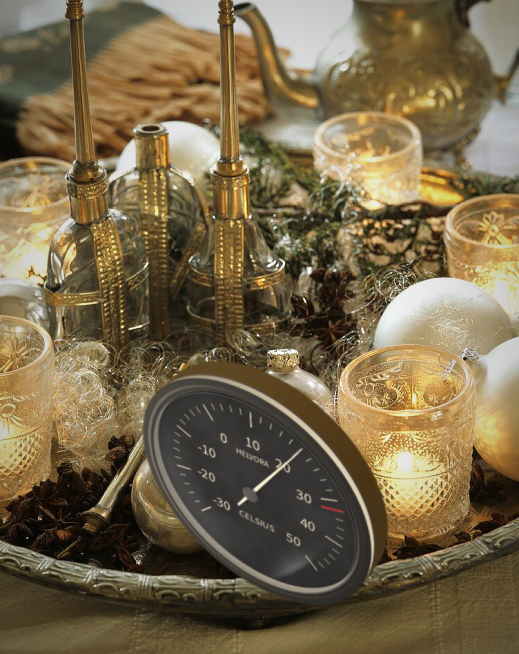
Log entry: 20 °C
